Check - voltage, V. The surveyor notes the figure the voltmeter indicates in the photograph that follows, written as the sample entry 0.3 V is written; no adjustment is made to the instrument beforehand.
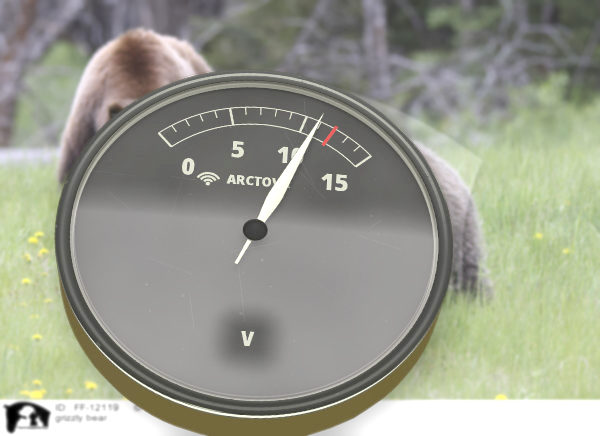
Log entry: 11 V
